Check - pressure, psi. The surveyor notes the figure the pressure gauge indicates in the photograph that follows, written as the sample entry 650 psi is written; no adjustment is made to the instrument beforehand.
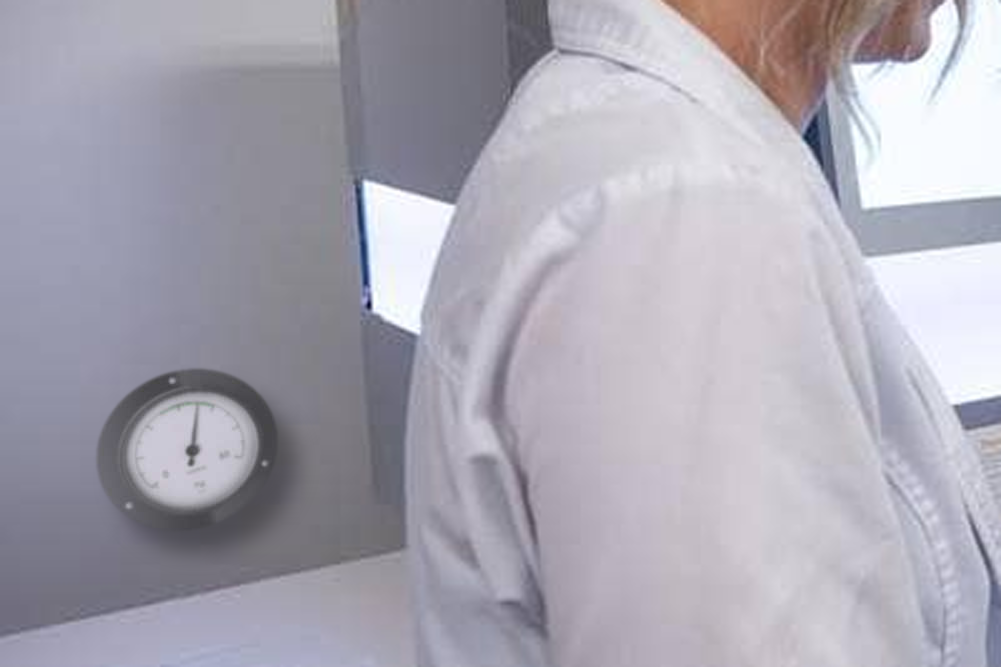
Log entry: 35 psi
